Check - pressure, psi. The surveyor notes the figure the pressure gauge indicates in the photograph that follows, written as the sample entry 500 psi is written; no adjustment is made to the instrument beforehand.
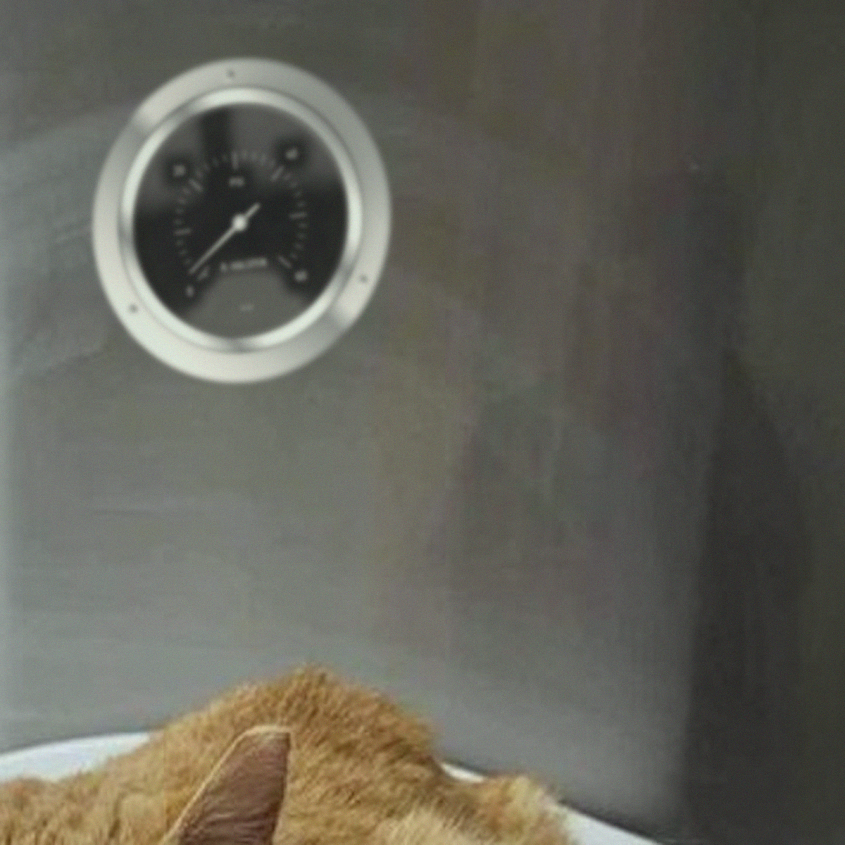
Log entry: 2 psi
